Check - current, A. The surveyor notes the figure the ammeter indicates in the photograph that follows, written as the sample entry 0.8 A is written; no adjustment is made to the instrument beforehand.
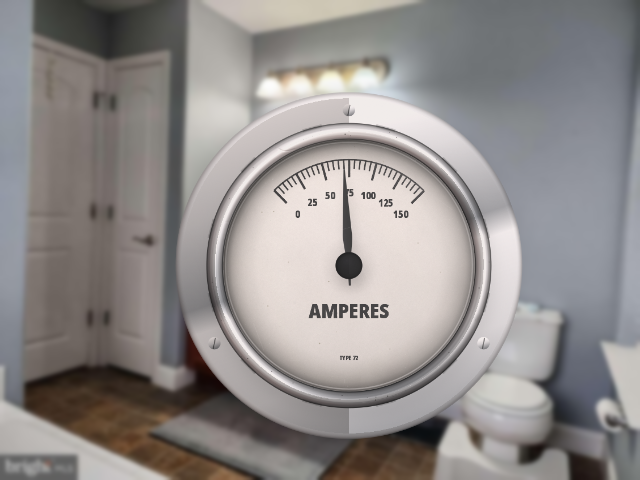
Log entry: 70 A
